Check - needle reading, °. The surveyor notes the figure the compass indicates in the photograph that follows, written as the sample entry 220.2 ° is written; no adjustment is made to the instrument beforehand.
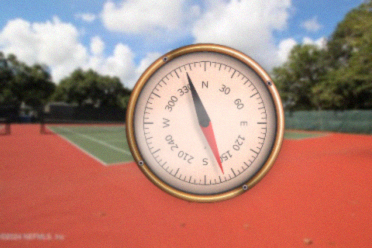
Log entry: 160 °
